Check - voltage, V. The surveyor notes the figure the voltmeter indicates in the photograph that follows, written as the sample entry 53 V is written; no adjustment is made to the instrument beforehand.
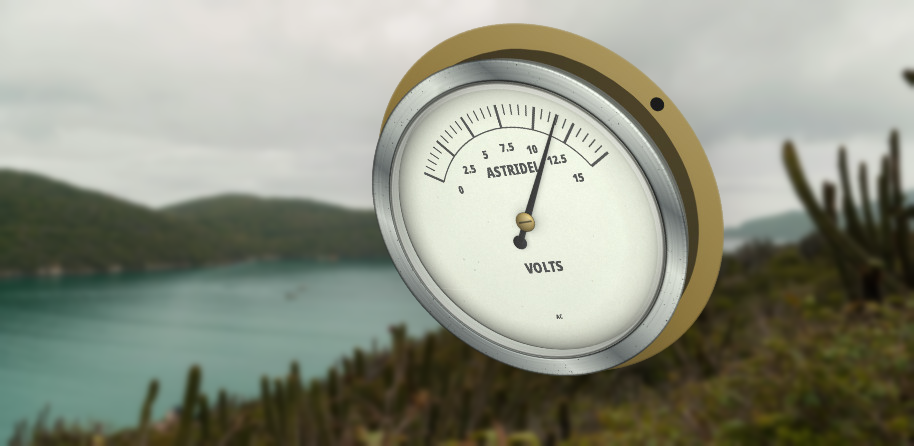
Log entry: 11.5 V
